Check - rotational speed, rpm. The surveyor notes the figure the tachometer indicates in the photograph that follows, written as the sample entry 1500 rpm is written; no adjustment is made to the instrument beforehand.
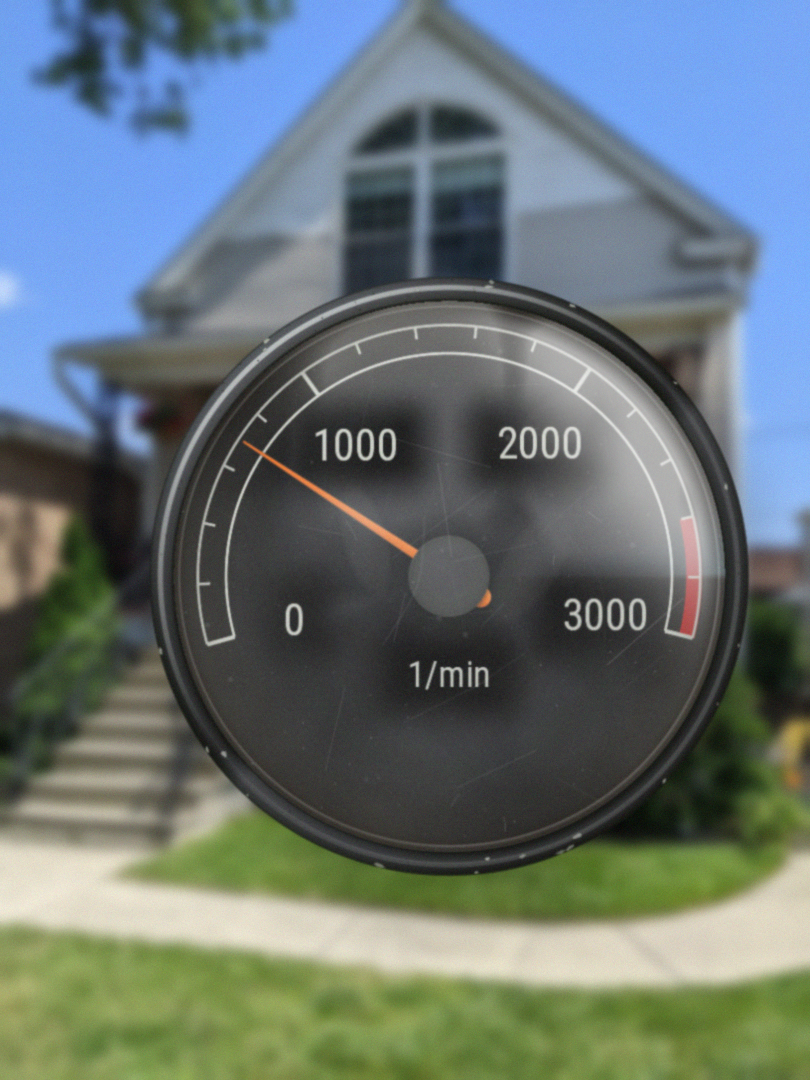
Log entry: 700 rpm
